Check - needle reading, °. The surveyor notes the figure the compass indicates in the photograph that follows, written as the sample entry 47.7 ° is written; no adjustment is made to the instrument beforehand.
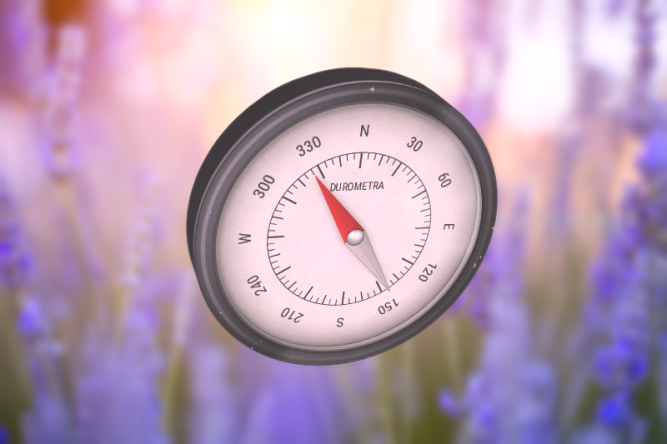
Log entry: 325 °
